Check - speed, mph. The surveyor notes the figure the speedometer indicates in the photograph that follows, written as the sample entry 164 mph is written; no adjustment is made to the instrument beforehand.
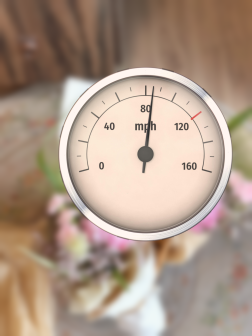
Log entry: 85 mph
